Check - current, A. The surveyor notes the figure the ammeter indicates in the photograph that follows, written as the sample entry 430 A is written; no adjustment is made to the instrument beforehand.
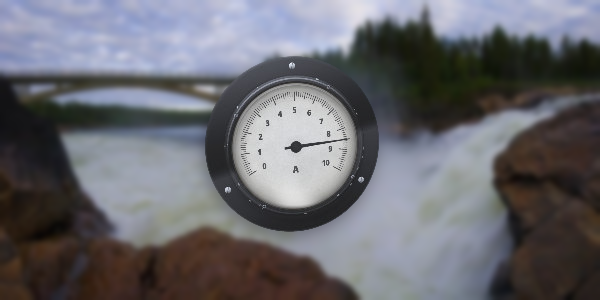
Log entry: 8.5 A
